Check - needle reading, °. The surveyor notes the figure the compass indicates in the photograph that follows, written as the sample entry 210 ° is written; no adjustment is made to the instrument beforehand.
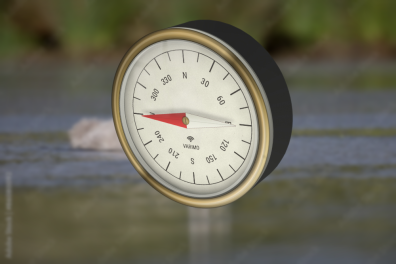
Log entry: 270 °
